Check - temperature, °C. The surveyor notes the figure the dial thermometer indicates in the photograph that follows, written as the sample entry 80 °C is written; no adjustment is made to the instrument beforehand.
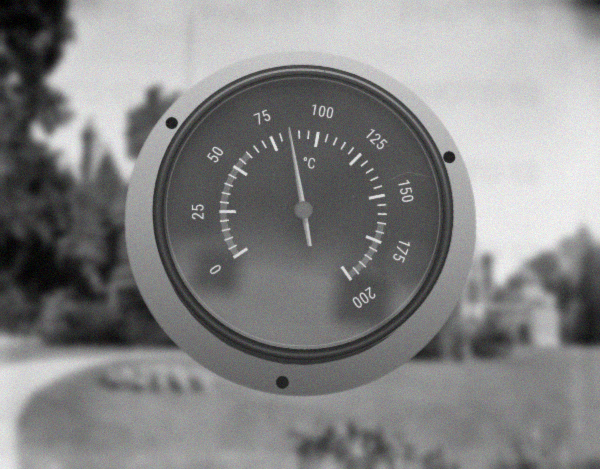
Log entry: 85 °C
